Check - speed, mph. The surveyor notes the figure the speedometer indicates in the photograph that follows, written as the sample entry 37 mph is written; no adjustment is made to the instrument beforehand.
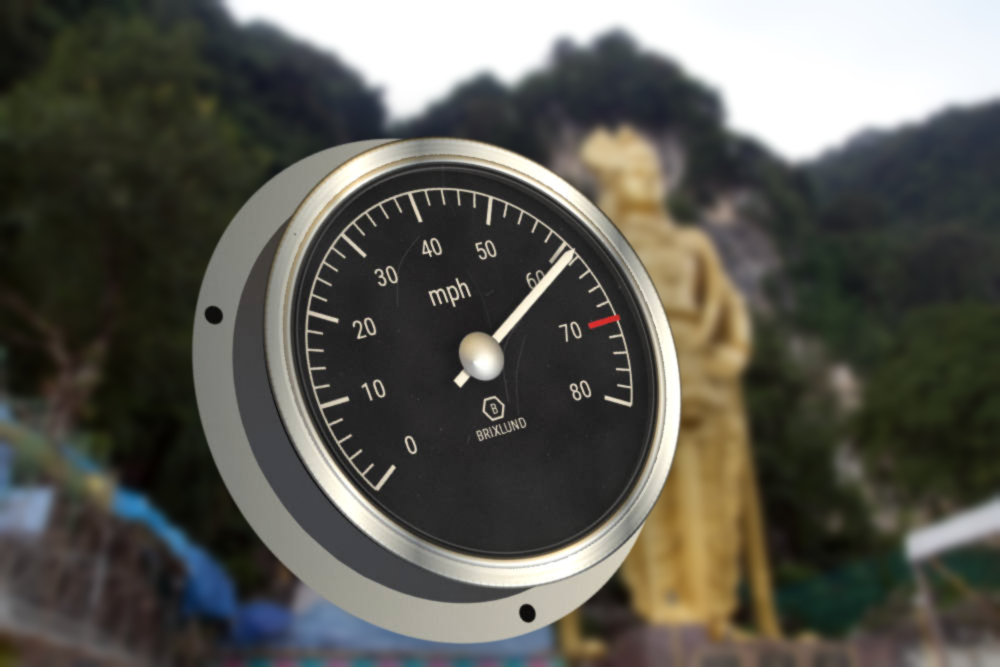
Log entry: 61 mph
